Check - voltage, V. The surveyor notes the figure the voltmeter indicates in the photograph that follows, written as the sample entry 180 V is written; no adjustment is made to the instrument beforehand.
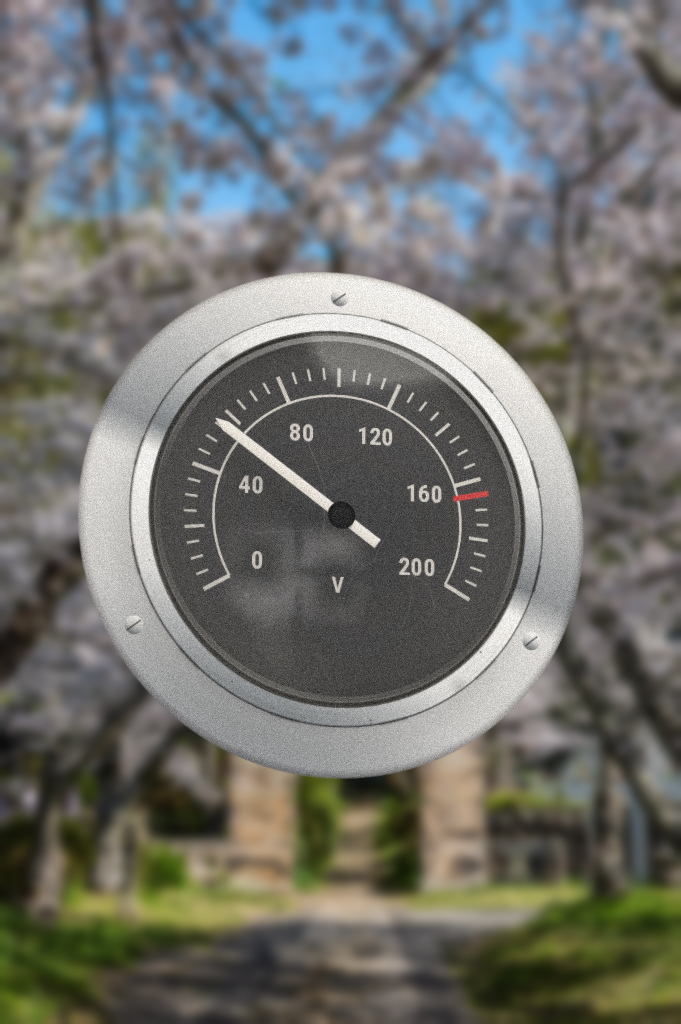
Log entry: 55 V
